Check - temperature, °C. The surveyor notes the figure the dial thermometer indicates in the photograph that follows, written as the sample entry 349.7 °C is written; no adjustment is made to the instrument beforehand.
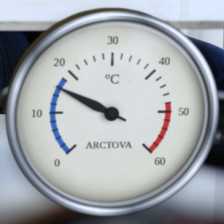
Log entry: 16 °C
